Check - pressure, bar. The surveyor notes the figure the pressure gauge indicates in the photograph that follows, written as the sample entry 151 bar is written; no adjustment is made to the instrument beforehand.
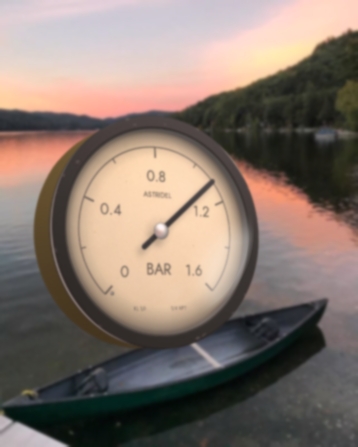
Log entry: 1.1 bar
